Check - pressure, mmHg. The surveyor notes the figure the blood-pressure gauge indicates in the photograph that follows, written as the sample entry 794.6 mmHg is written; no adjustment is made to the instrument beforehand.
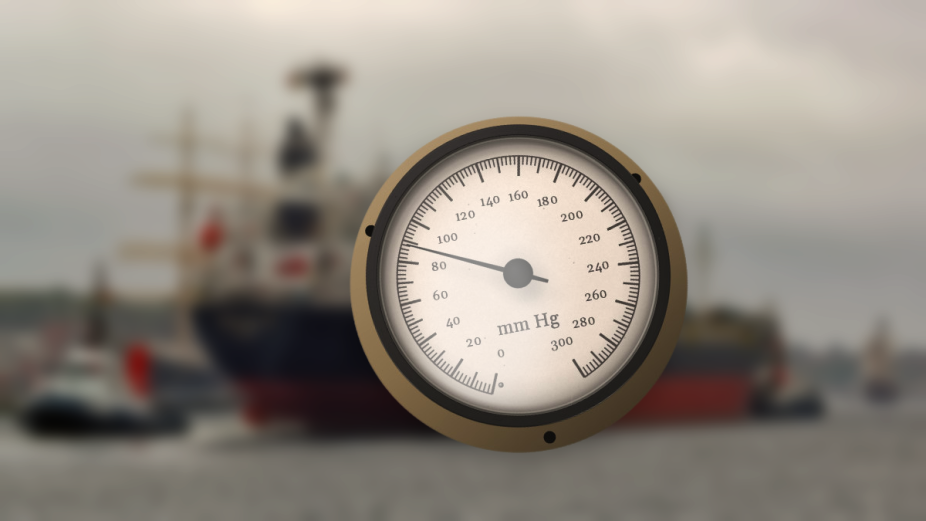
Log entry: 88 mmHg
